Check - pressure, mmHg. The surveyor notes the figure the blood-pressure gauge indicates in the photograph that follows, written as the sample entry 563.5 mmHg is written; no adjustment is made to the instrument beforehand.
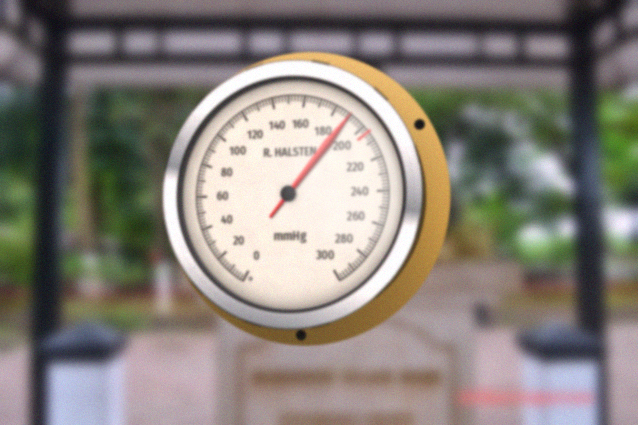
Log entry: 190 mmHg
